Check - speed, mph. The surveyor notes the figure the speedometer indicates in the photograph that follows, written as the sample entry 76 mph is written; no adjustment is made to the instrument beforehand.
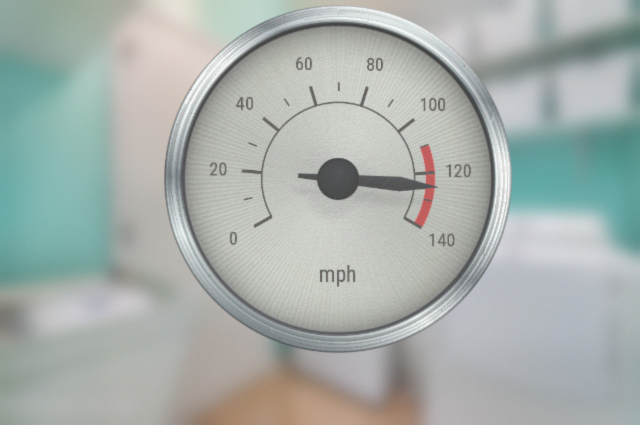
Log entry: 125 mph
